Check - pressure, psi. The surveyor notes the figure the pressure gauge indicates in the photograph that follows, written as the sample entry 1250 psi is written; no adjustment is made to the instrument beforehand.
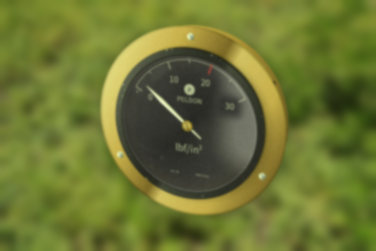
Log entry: 2.5 psi
